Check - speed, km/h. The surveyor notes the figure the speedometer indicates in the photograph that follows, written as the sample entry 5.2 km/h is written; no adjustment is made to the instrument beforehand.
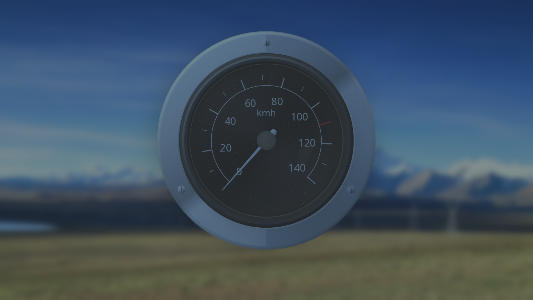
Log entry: 0 km/h
